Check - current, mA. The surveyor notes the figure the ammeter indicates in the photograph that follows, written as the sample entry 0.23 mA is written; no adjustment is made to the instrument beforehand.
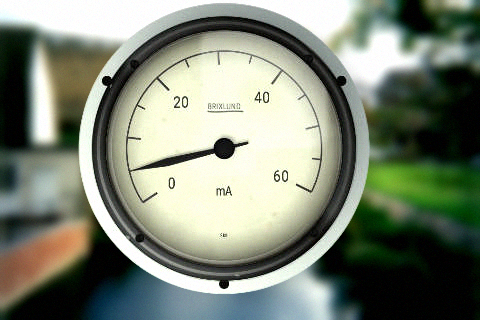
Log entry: 5 mA
